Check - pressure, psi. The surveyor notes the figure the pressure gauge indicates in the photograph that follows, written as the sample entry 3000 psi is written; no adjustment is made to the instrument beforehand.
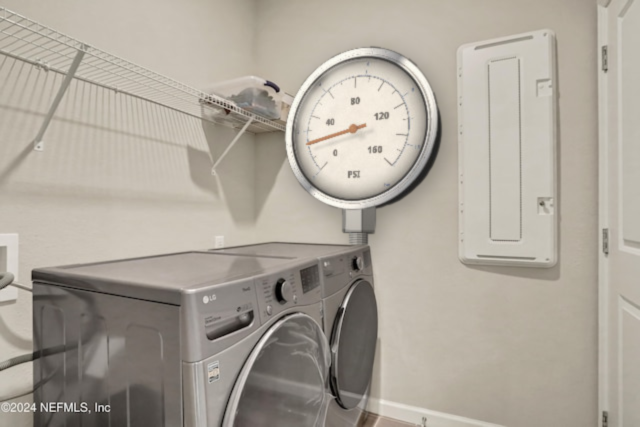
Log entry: 20 psi
